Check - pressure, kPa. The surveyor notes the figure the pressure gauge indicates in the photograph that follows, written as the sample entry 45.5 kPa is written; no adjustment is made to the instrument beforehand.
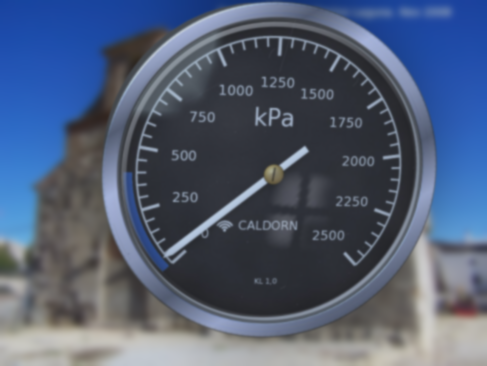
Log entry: 50 kPa
